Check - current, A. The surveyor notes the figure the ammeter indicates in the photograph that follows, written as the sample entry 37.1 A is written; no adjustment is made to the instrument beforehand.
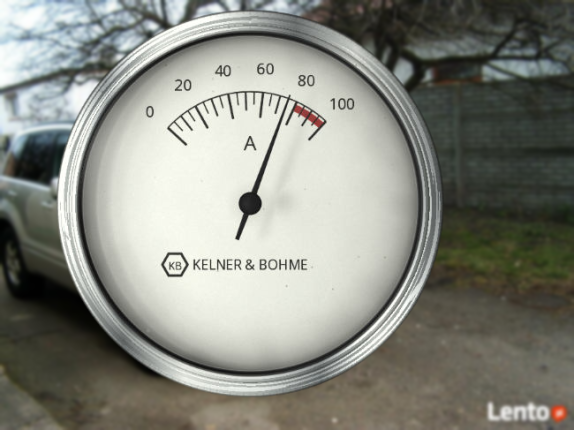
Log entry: 75 A
